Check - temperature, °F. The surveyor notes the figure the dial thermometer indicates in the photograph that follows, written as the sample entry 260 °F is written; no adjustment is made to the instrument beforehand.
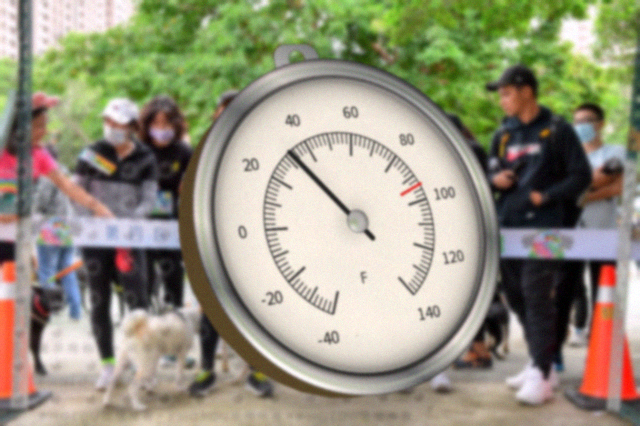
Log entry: 30 °F
